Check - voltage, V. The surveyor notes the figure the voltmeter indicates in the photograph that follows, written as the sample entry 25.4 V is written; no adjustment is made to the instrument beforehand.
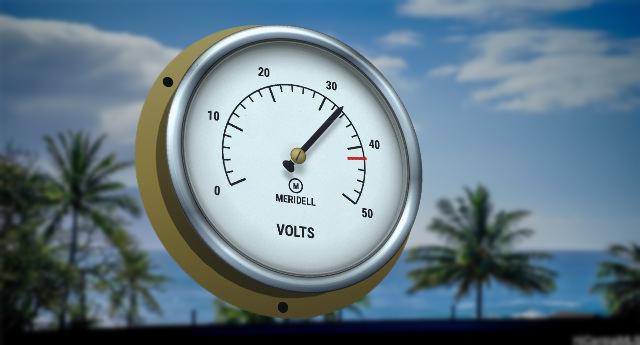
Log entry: 33 V
